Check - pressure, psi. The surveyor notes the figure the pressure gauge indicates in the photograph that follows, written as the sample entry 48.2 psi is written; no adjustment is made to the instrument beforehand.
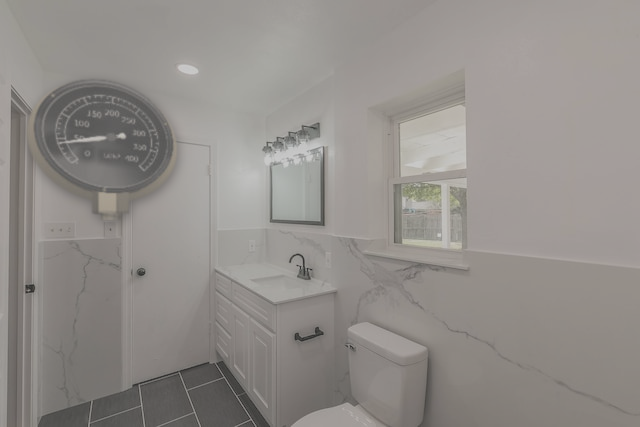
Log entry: 40 psi
